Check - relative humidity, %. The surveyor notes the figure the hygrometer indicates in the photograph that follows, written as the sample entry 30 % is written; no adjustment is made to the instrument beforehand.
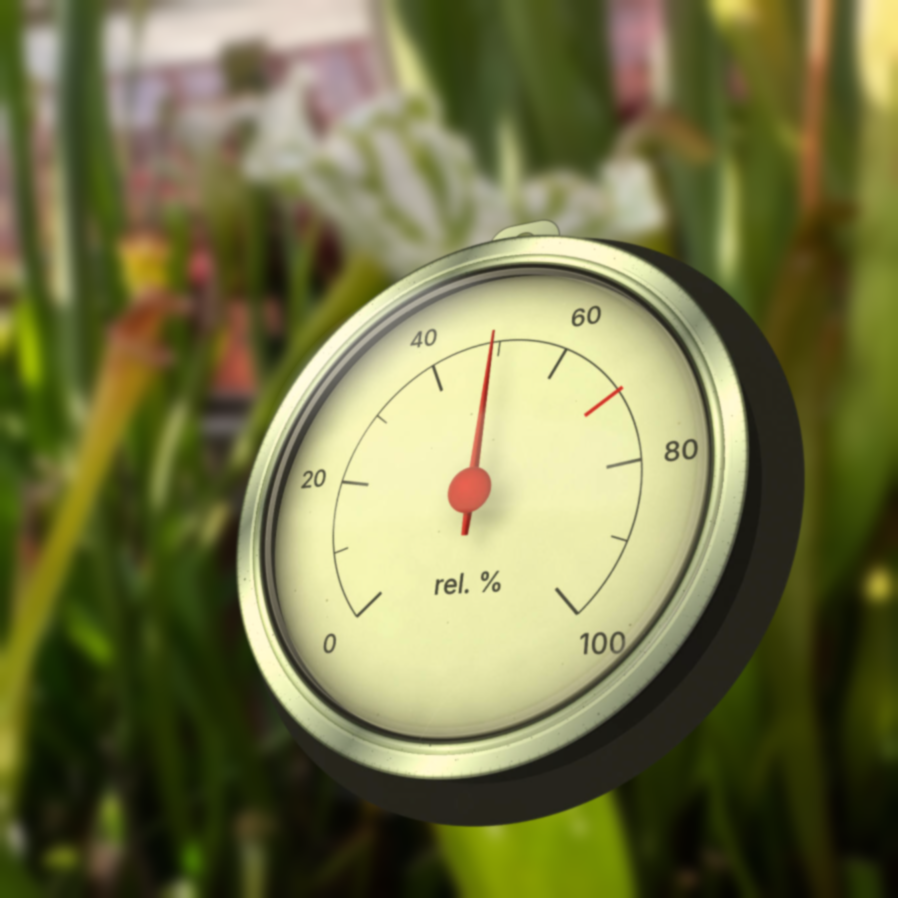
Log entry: 50 %
